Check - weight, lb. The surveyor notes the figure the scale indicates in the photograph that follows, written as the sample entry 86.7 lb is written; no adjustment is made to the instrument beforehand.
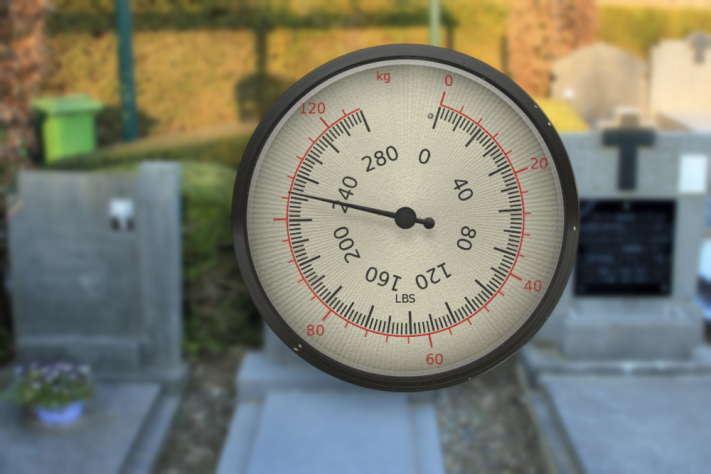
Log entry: 232 lb
